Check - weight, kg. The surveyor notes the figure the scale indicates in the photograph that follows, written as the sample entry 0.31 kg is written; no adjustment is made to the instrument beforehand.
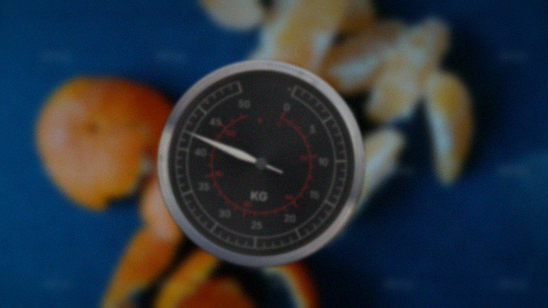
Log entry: 42 kg
